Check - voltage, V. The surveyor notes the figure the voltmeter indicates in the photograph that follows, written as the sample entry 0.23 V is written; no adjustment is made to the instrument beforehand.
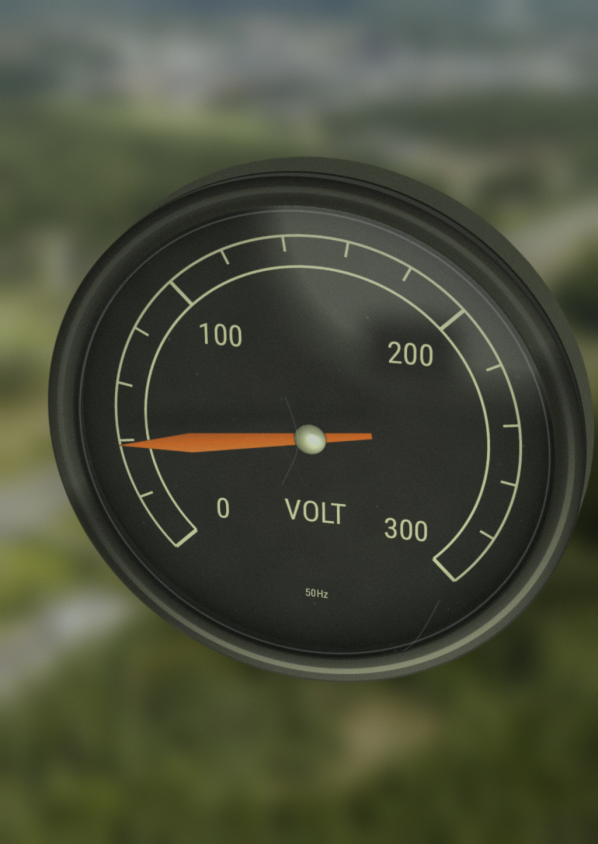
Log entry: 40 V
